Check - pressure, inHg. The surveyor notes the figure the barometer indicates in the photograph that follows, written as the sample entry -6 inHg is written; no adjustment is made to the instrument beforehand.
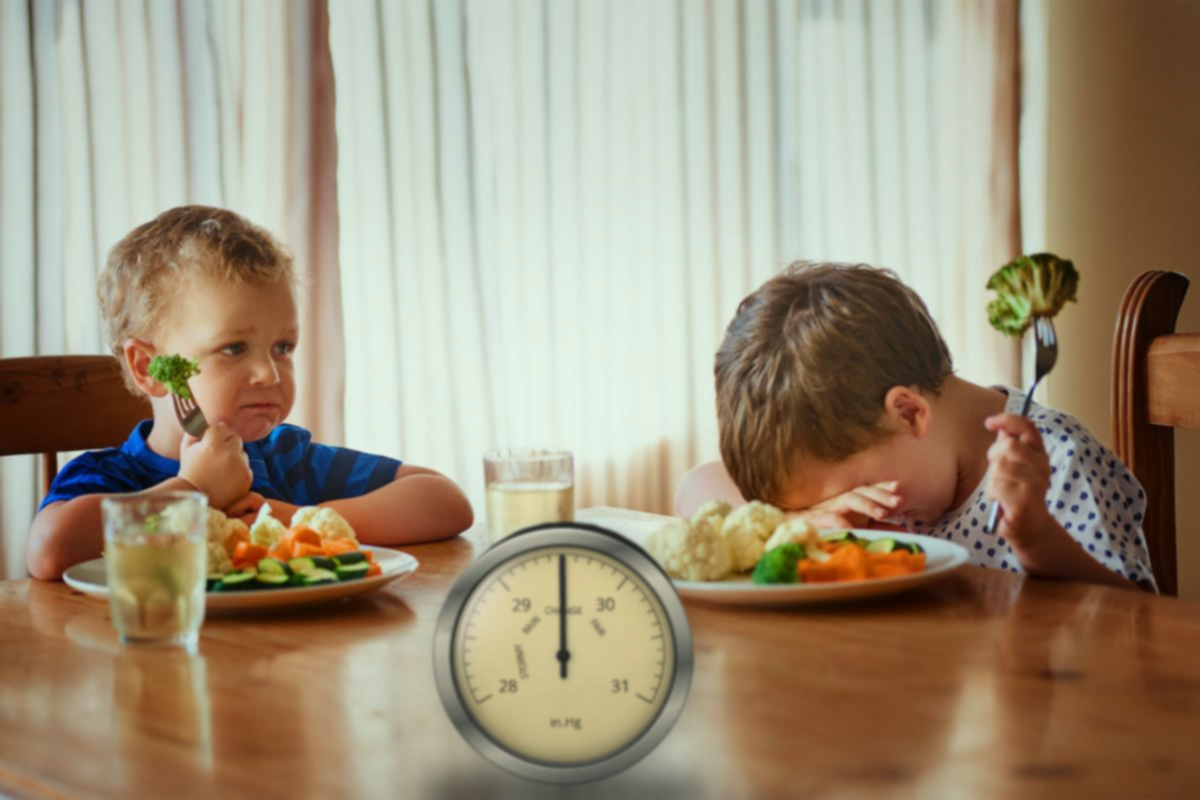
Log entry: 29.5 inHg
